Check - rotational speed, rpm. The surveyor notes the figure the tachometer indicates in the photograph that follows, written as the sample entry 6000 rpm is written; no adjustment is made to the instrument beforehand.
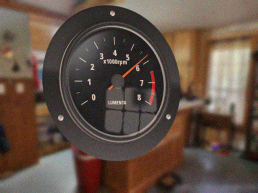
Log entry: 5750 rpm
